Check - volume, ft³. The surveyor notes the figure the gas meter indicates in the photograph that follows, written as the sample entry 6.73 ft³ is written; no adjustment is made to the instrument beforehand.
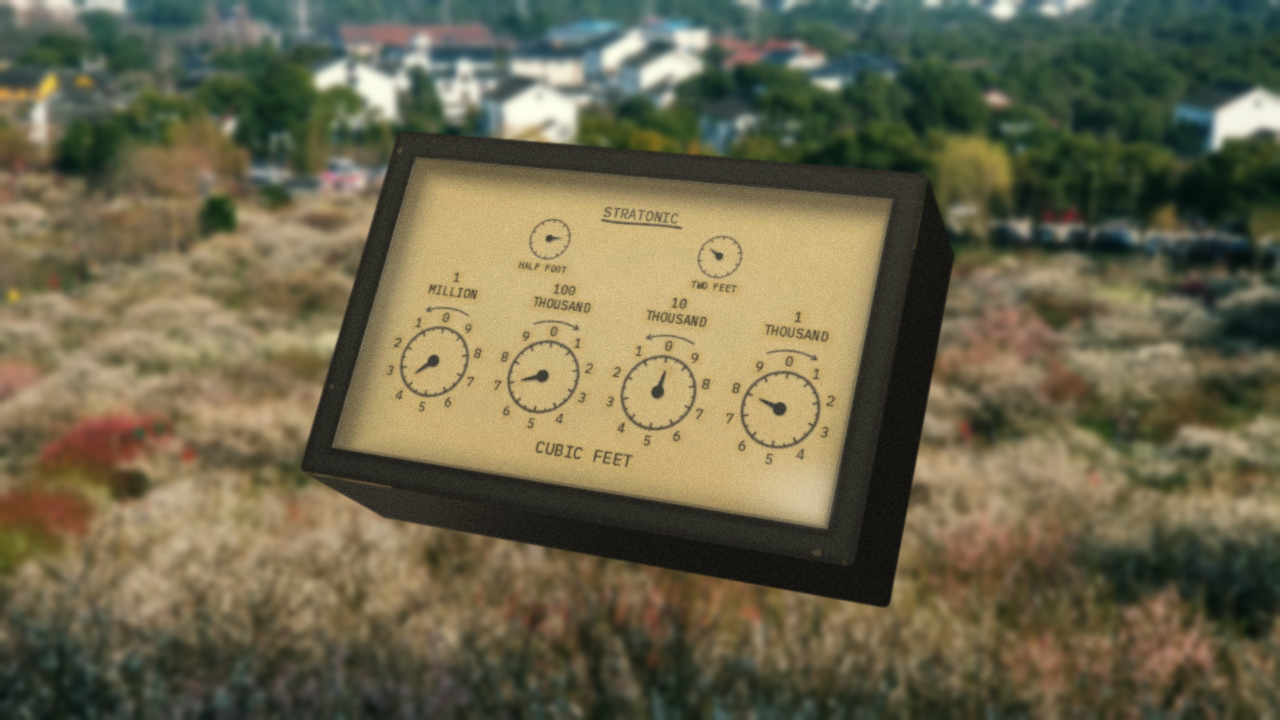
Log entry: 369800 ft³
